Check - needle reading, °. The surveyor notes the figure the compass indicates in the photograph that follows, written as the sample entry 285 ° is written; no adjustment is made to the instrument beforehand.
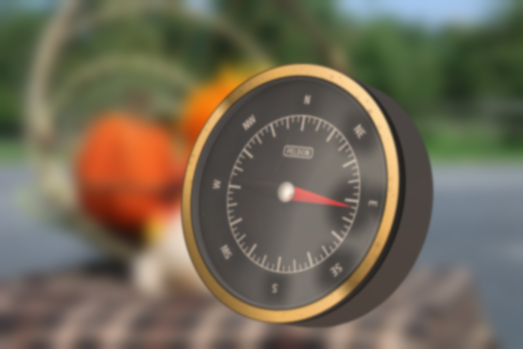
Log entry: 95 °
